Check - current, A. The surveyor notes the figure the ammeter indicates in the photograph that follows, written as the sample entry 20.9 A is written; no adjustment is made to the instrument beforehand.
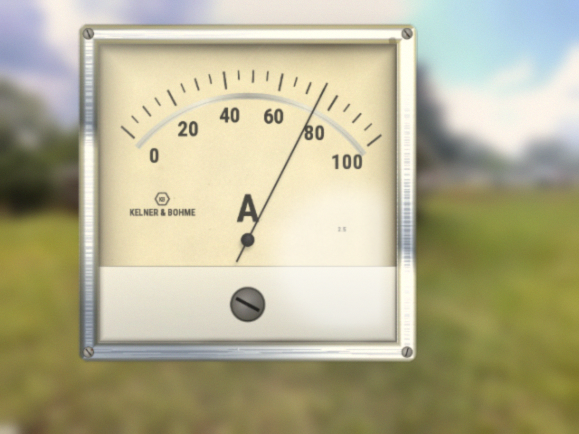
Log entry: 75 A
